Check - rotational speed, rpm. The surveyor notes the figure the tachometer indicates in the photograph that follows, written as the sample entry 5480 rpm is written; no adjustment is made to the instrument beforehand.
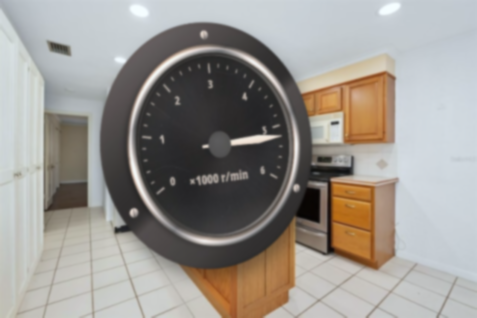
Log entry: 5200 rpm
